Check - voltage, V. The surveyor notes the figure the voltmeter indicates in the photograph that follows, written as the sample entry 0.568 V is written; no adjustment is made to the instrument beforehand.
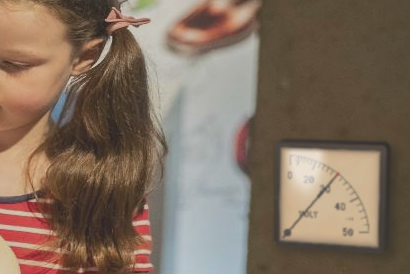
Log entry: 30 V
